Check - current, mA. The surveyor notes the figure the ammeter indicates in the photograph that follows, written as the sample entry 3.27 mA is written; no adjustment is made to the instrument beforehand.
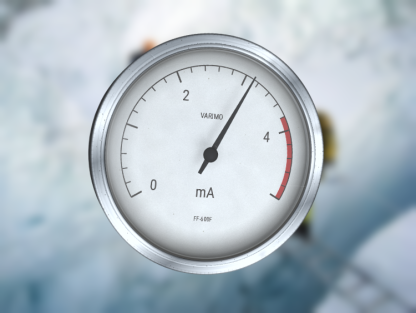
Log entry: 3.1 mA
